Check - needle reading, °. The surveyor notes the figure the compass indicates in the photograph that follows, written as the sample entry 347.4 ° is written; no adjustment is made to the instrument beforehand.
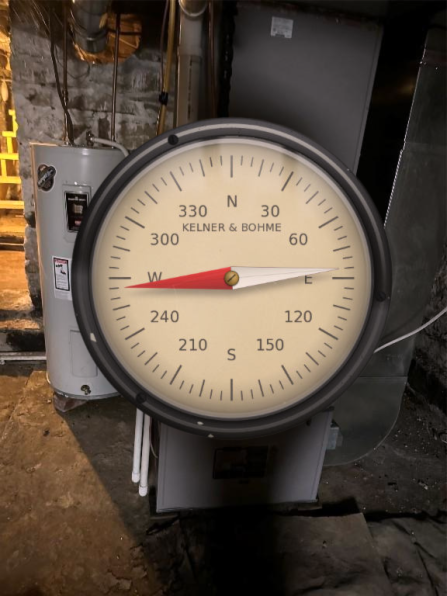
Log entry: 265 °
